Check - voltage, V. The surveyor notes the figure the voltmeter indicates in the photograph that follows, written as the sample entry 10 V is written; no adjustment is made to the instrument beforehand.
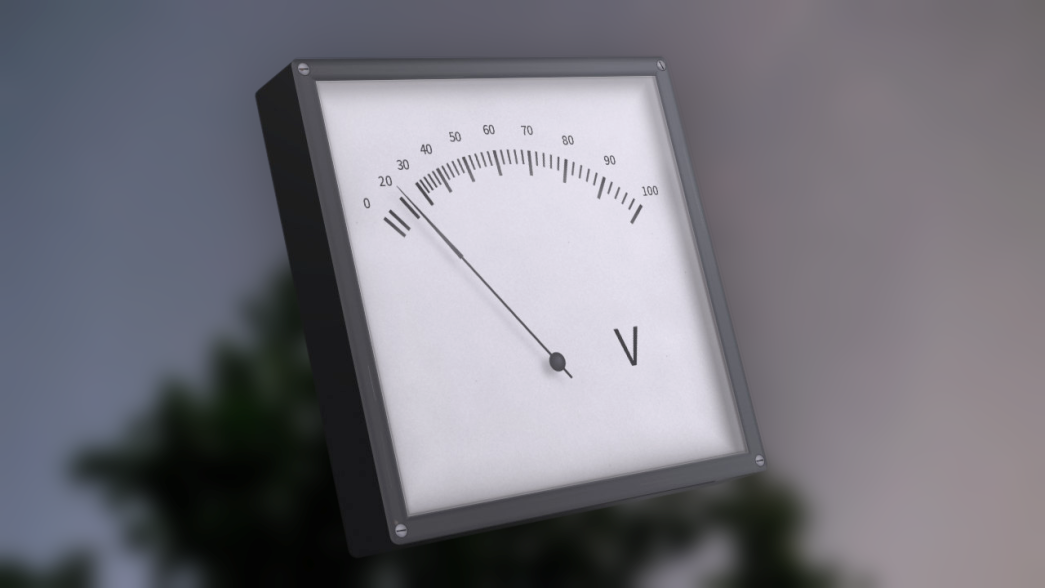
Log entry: 20 V
